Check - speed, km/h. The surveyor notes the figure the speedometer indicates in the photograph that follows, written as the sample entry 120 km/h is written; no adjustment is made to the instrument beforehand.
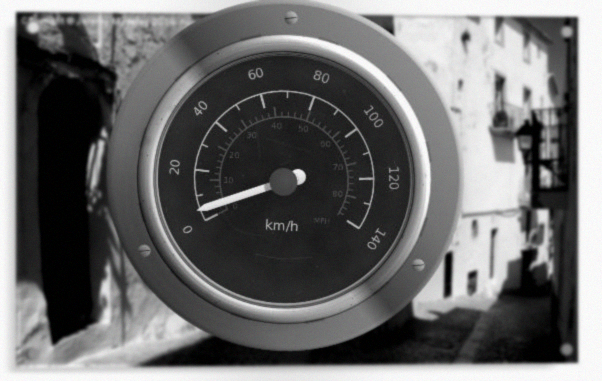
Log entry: 5 km/h
